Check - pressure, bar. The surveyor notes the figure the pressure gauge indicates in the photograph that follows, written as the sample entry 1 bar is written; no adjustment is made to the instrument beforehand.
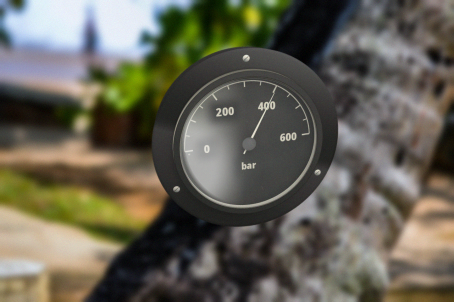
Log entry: 400 bar
